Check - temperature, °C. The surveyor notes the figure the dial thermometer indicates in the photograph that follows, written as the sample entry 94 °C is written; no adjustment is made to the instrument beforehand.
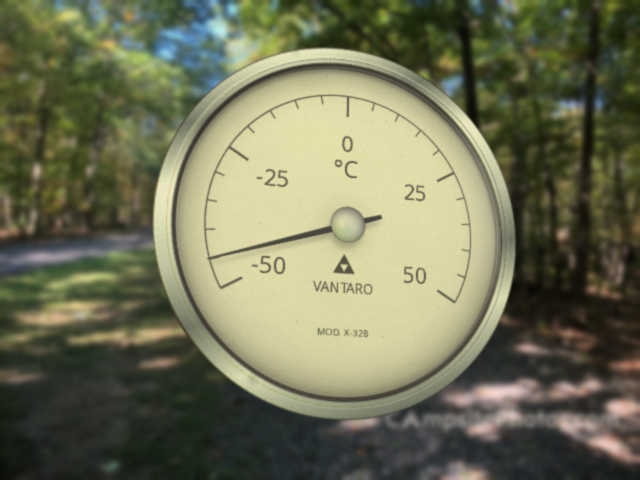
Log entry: -45 °C
